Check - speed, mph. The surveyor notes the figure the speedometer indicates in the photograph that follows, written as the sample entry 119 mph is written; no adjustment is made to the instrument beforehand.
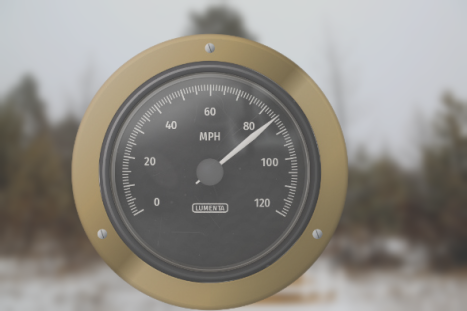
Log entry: 85 mph
